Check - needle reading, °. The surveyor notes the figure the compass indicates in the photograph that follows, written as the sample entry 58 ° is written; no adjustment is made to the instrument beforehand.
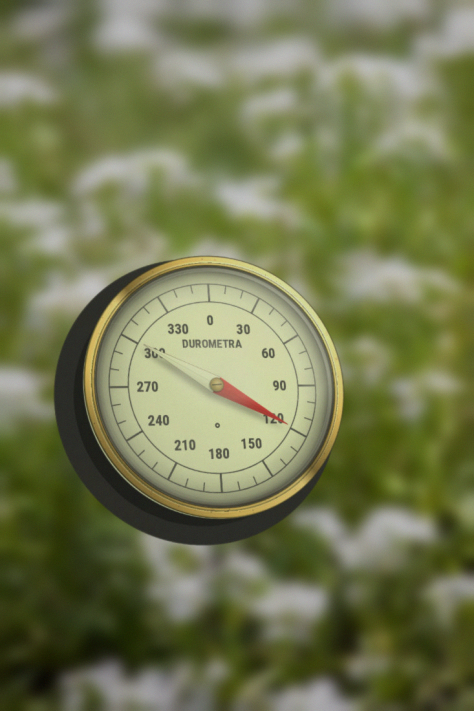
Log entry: 120 °
